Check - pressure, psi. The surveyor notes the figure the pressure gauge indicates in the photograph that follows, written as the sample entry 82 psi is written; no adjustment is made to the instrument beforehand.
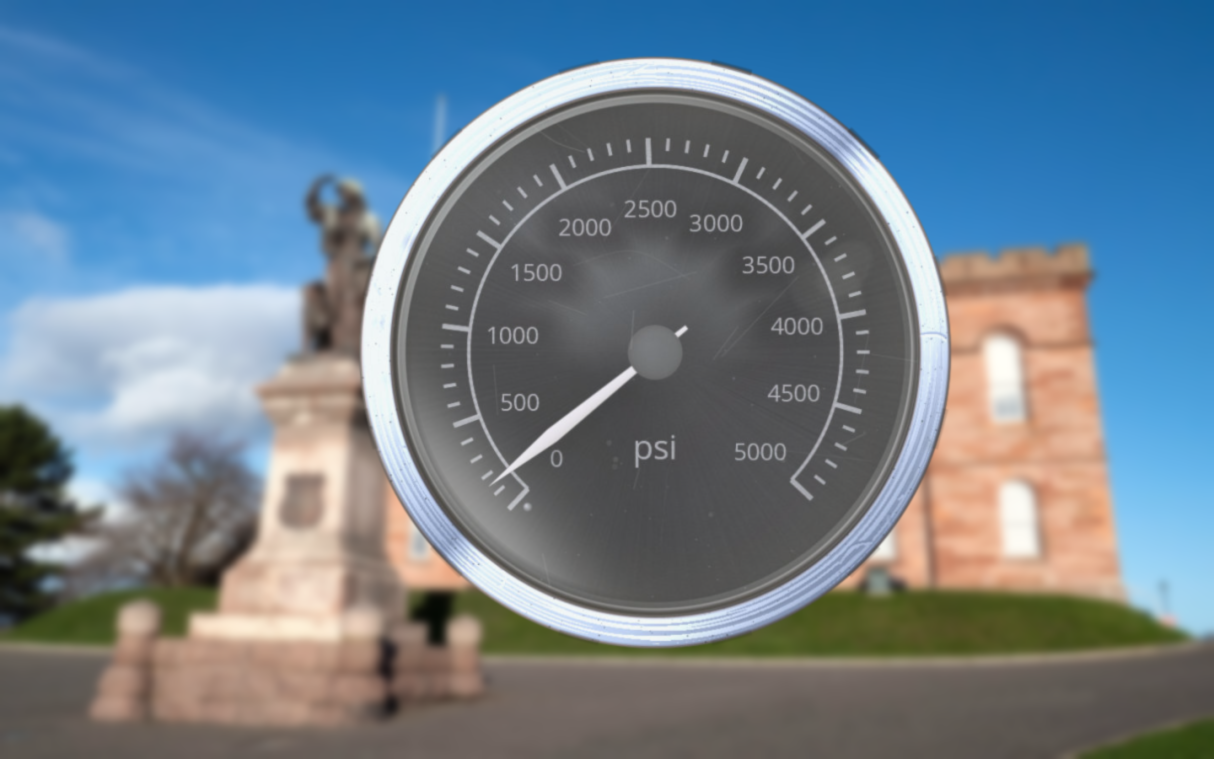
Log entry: 150 psi
